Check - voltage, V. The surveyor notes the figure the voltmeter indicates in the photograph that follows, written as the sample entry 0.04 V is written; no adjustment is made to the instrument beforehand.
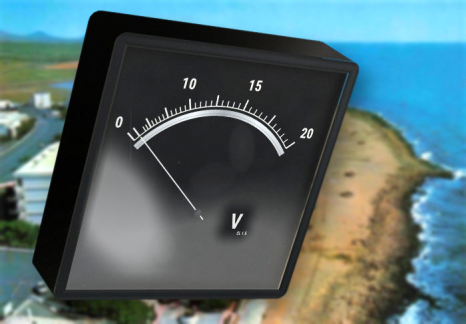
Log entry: 2.5 V
